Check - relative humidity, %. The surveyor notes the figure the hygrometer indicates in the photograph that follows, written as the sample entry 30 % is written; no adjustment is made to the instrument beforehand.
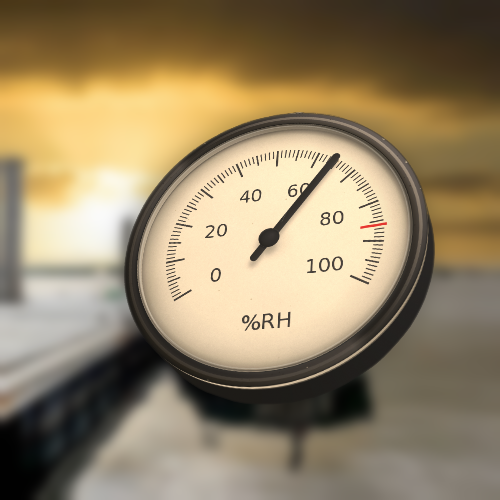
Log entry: 65 %
